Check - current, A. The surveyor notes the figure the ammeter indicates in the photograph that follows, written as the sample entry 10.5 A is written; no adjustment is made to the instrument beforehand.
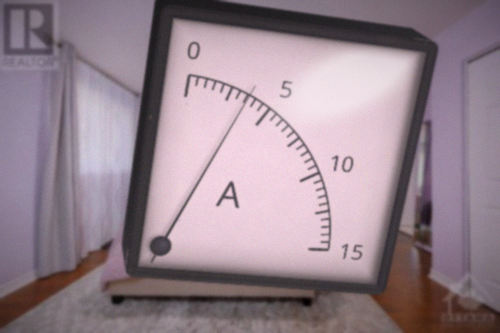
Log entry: 3.5 A
